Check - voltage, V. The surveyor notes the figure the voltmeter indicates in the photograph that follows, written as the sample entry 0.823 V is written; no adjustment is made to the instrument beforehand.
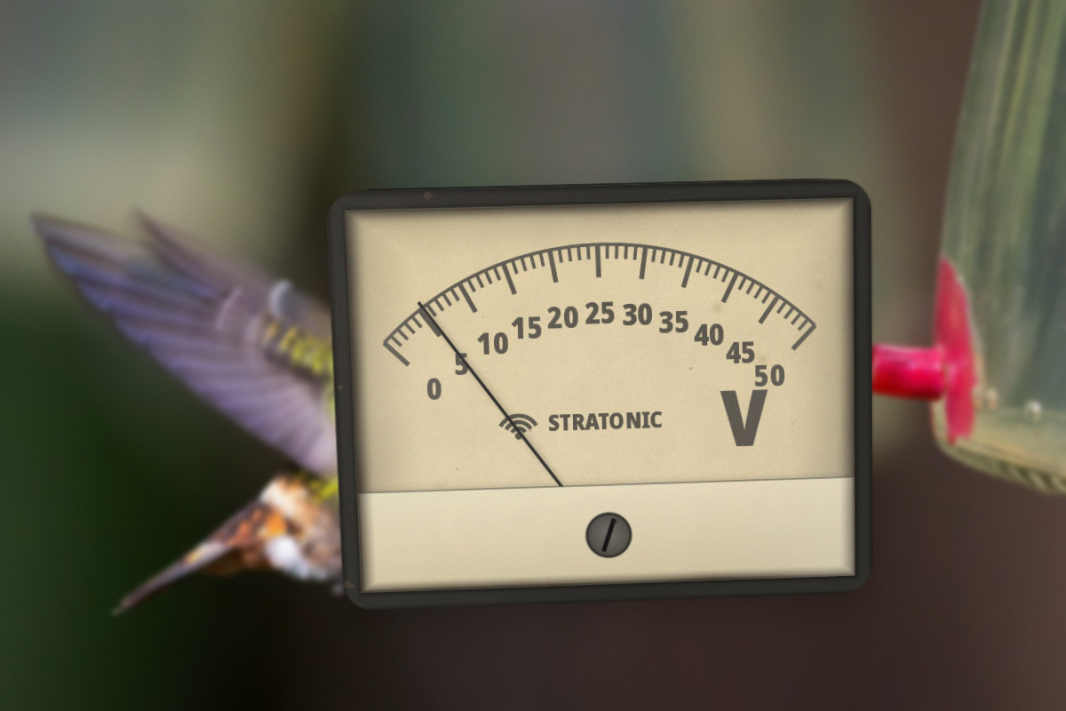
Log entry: 5.5 V
